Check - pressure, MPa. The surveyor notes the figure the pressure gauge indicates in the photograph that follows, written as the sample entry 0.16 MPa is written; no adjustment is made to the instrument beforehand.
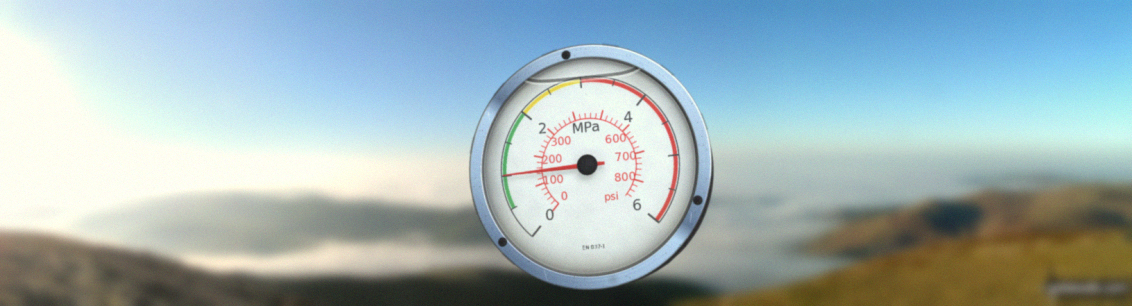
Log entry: 1 MPa
